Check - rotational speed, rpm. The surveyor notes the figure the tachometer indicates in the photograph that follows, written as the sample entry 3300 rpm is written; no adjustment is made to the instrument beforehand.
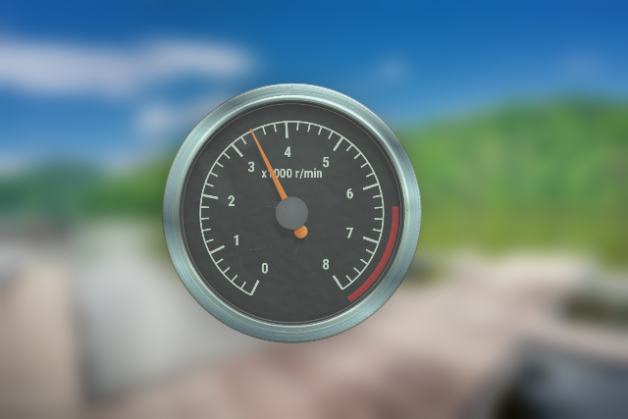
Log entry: 3400 rpm
